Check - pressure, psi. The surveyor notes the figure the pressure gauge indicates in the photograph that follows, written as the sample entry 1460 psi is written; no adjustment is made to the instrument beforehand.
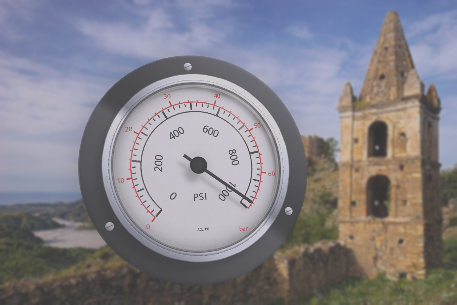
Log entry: 980 psi
